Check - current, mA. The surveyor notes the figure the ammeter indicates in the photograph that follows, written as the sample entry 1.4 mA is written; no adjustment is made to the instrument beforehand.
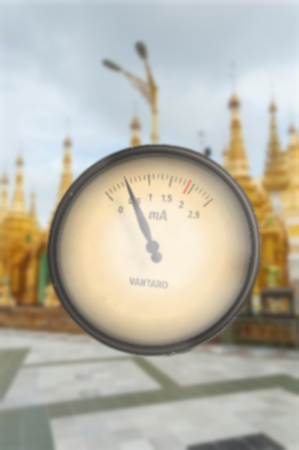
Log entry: 0.5 mA
